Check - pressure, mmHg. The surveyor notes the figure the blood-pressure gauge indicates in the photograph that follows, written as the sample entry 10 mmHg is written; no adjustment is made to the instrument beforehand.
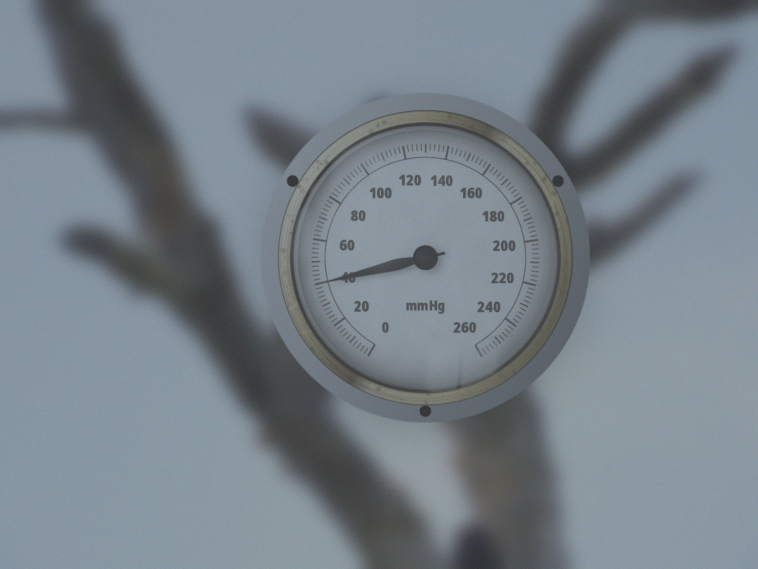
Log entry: 40 mmHg
